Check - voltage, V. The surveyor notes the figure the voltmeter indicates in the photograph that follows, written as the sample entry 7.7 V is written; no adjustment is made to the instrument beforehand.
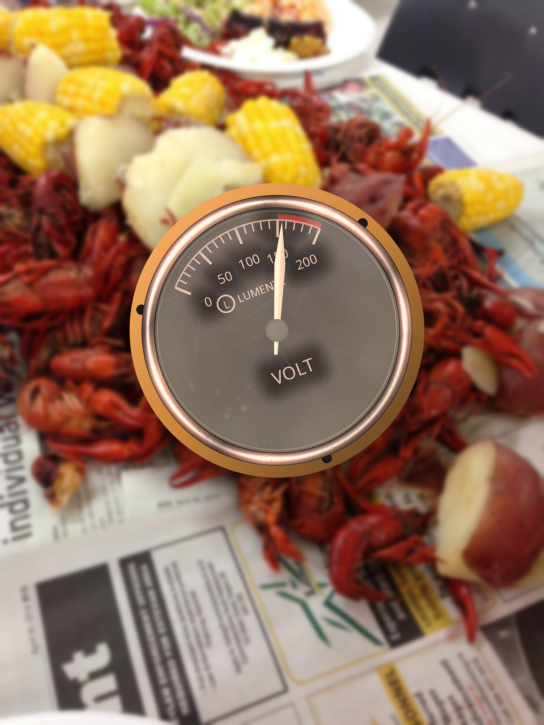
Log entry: 155 V
